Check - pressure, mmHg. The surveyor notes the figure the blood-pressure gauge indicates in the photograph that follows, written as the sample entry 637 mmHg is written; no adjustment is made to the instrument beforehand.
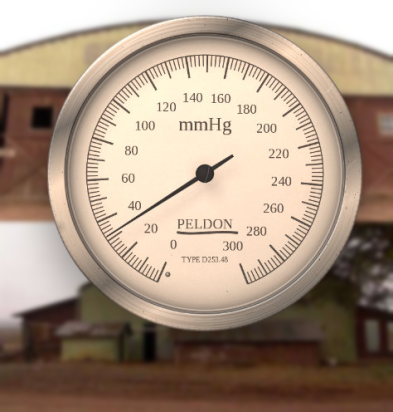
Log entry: 32 mmHg
